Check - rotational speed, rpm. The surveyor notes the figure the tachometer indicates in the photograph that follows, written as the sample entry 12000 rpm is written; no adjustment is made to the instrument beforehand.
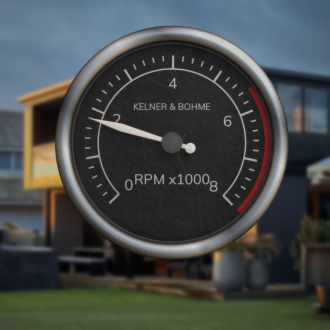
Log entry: 1800 rpm
